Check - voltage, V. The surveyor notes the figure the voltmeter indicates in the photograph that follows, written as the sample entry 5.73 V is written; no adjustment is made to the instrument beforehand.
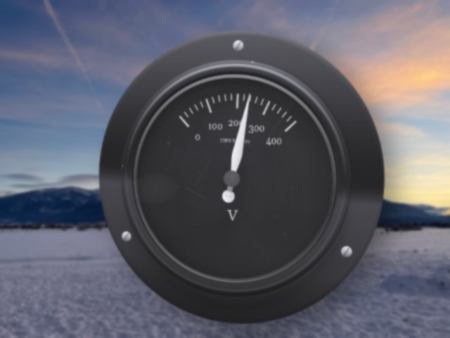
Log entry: 240 V
